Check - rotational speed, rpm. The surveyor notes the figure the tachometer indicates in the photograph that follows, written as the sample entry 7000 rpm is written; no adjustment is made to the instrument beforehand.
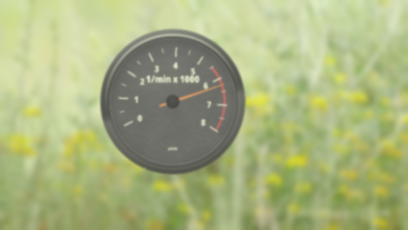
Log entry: 6250 rpm
